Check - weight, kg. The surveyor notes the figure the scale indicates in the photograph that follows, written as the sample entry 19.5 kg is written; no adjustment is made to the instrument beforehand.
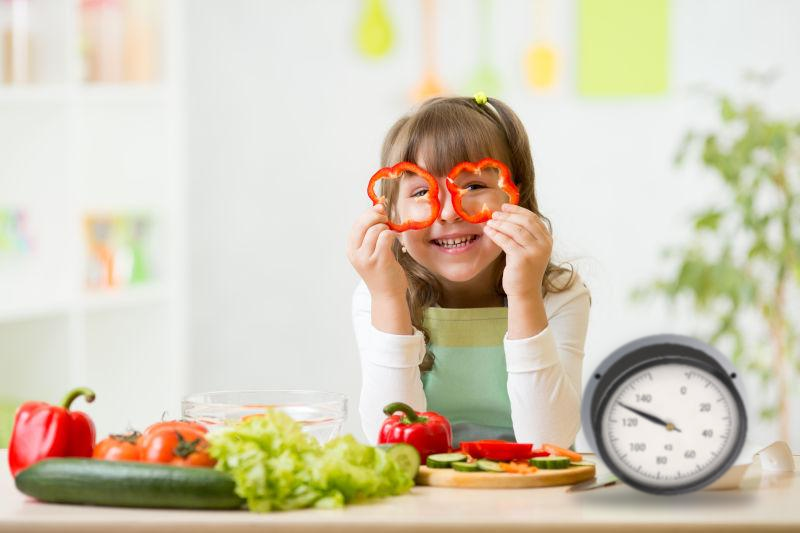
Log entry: 130 kg
